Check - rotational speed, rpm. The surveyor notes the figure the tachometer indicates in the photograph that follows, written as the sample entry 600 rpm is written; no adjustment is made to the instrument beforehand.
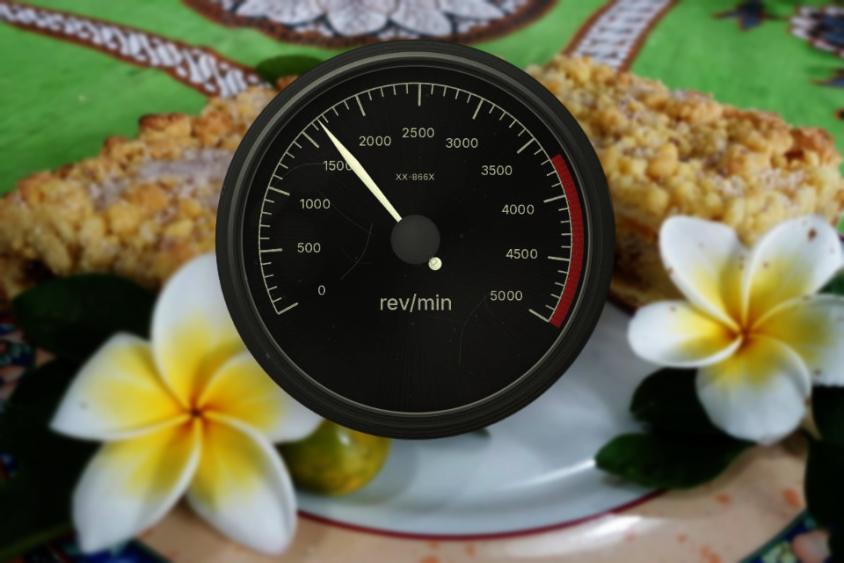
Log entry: 1650 rpm
